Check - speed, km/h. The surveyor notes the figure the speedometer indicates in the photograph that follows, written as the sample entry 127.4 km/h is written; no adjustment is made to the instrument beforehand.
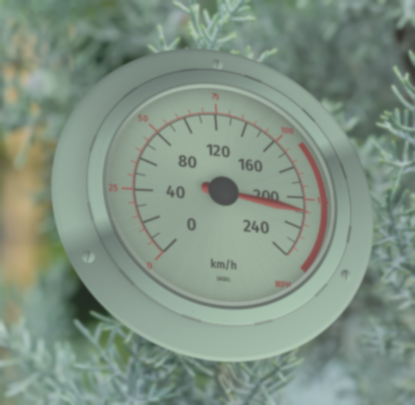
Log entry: 210 km/h
